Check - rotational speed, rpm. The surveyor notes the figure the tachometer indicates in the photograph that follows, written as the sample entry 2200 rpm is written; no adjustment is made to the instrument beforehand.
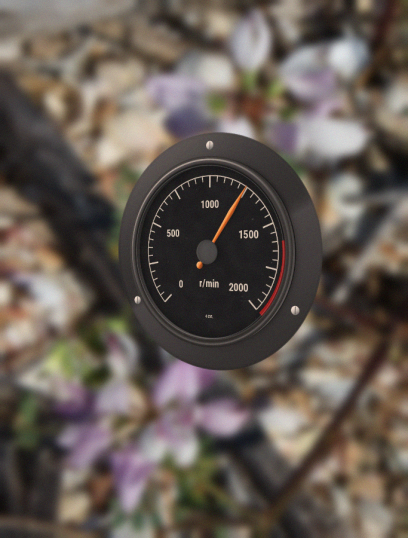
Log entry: 1250 rpm
